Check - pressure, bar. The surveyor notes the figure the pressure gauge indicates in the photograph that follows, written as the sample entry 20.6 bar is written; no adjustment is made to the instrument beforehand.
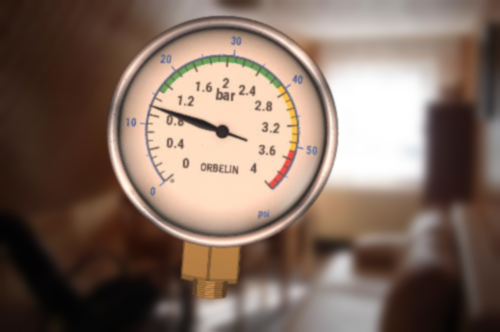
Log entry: 0.9 bar
